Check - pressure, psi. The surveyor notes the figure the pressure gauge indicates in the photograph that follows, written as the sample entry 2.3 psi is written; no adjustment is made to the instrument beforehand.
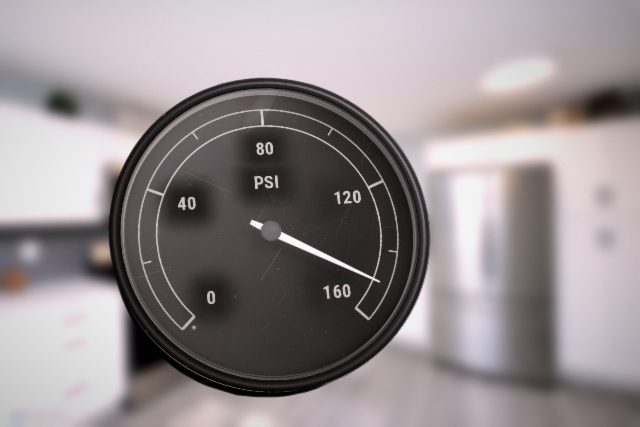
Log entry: 150 psi
